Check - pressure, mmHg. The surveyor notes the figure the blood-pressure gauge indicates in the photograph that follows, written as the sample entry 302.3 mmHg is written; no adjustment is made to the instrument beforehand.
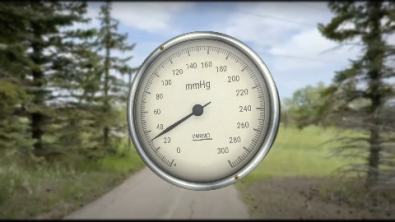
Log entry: 30 mmHg
